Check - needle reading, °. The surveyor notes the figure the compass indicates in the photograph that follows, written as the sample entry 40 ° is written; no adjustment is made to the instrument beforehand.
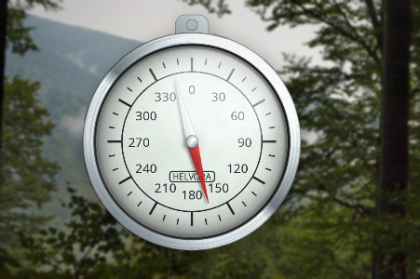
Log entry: 165 °
